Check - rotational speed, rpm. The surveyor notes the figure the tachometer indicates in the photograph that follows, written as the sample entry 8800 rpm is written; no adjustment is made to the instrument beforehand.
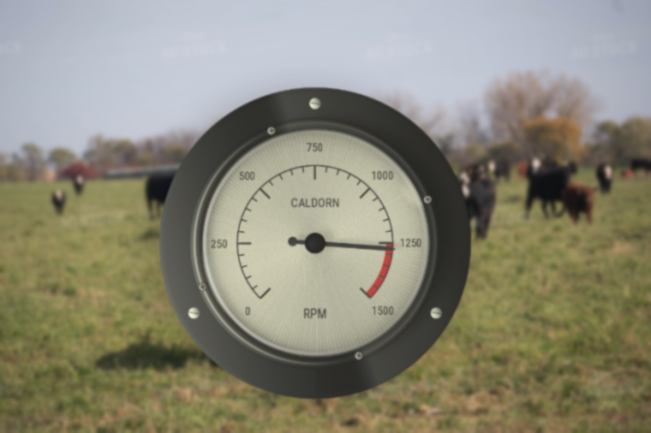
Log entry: 1275 rpm
